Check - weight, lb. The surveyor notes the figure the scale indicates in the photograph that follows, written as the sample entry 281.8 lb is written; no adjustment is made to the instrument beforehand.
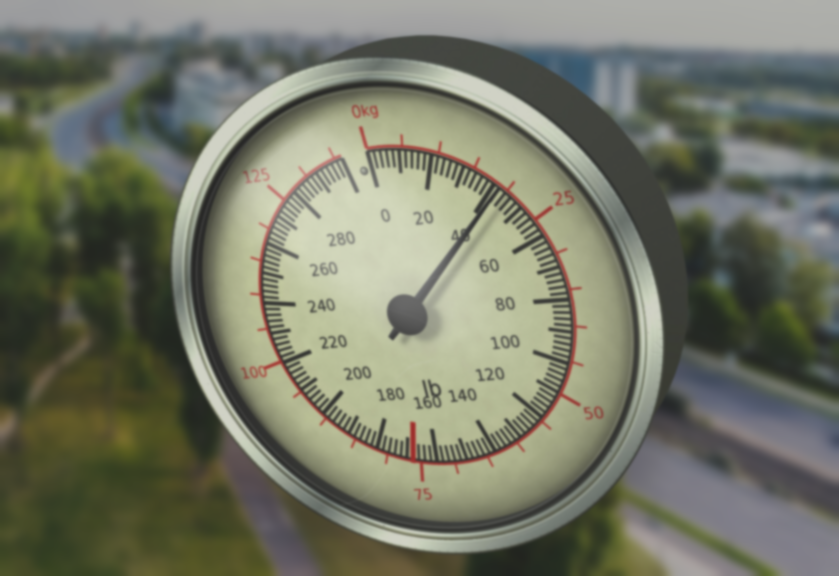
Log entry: 42 lb
